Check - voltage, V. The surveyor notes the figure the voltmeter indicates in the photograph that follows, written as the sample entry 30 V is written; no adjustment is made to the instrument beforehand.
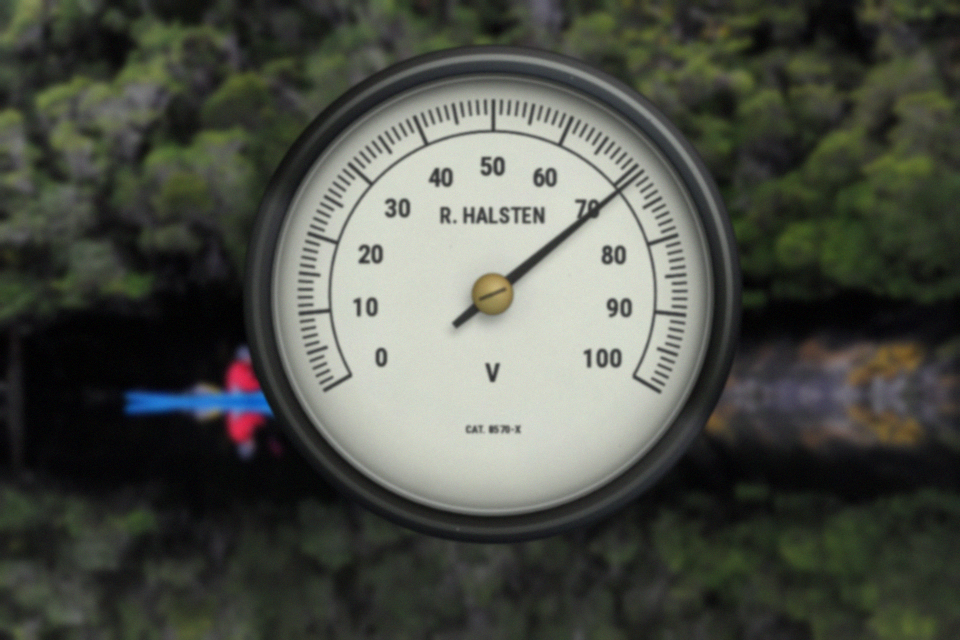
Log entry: 71 V
